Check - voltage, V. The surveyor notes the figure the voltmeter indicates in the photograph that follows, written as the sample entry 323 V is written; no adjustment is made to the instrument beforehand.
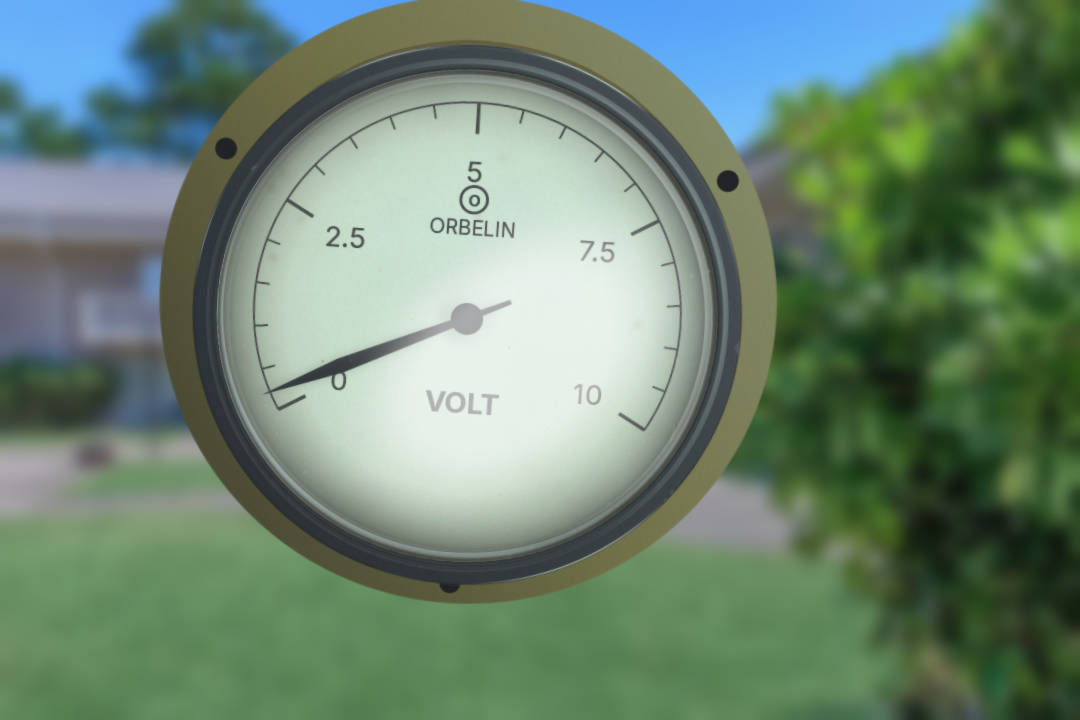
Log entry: 0.25 V
